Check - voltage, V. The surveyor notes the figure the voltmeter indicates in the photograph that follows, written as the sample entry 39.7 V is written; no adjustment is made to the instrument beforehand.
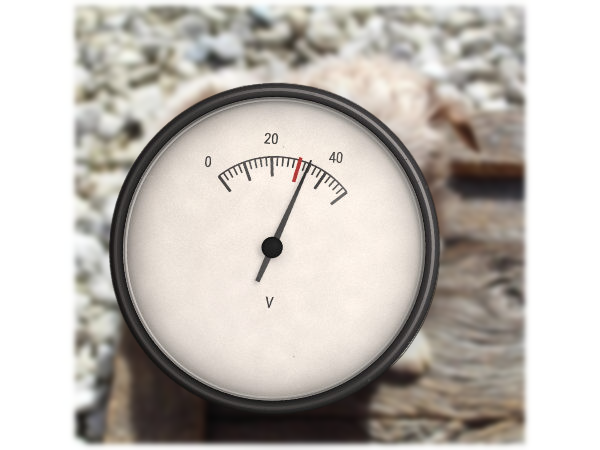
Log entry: 34 V
